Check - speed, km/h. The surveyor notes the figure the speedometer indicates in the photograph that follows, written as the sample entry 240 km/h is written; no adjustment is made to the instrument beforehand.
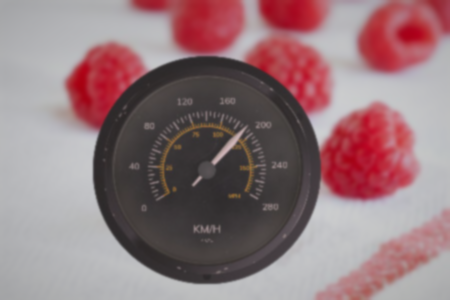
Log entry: 190 km/h
